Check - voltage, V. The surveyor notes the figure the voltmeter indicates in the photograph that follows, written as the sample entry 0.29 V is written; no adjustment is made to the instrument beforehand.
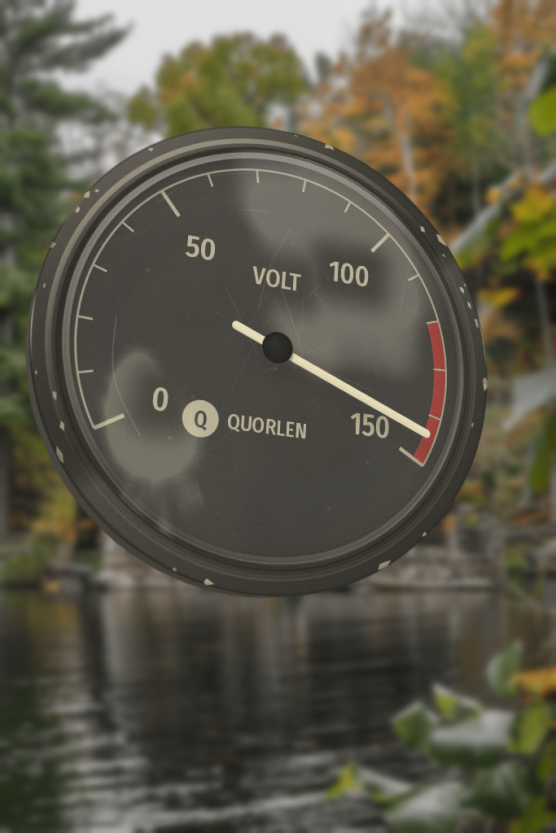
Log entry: 145 V
